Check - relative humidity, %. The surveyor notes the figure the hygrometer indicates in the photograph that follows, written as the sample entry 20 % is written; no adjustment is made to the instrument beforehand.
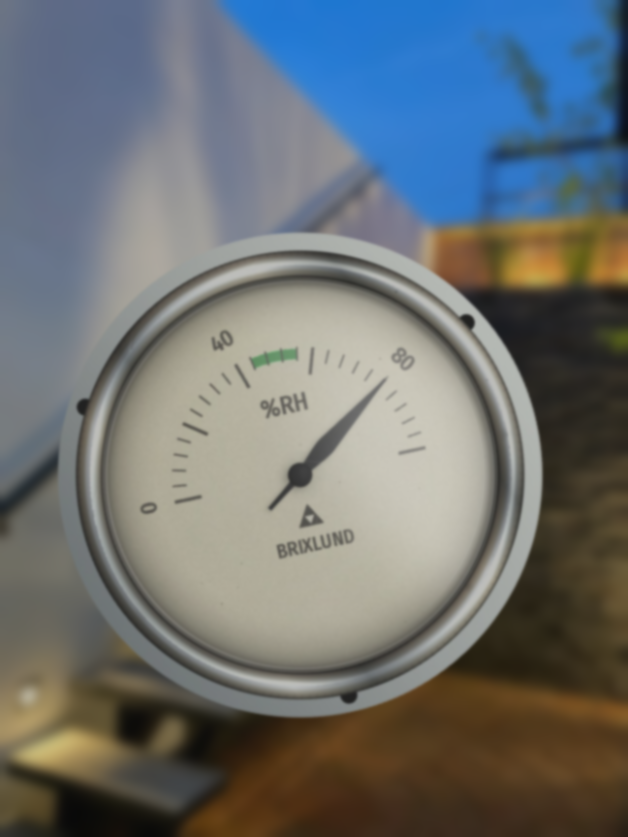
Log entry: 80 %
